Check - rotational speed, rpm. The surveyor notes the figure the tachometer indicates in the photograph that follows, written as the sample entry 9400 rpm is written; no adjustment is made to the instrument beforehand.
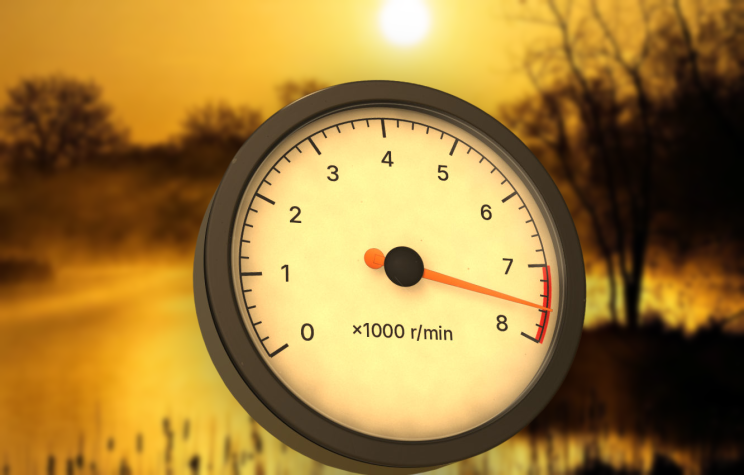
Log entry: 7600 rpm
